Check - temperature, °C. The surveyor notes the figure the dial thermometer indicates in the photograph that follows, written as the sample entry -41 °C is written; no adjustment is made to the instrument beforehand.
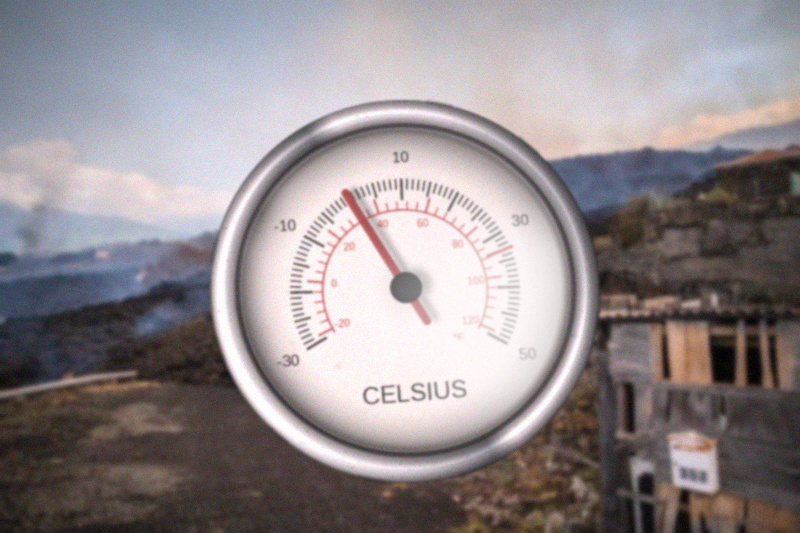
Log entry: 0 °C
